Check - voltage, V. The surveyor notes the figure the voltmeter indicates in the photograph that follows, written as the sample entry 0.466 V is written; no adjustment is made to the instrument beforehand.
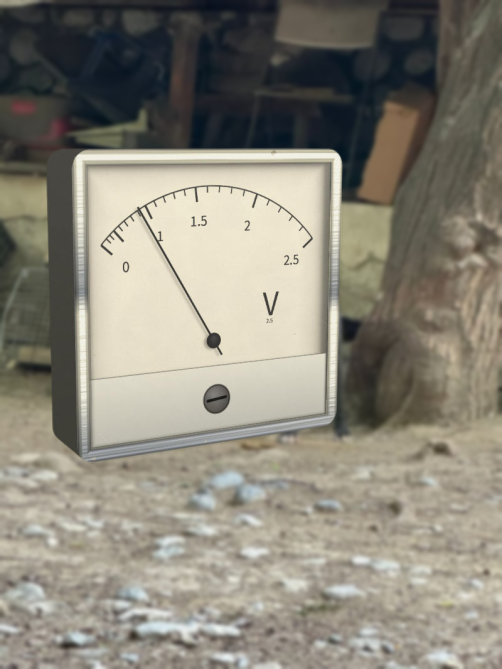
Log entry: 0.9 V
